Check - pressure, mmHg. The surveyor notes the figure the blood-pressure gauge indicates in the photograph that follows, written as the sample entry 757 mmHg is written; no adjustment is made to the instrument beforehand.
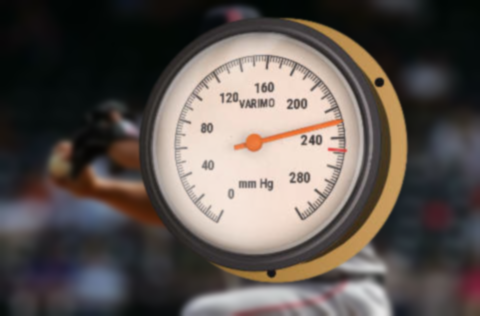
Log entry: 230 mmHg
